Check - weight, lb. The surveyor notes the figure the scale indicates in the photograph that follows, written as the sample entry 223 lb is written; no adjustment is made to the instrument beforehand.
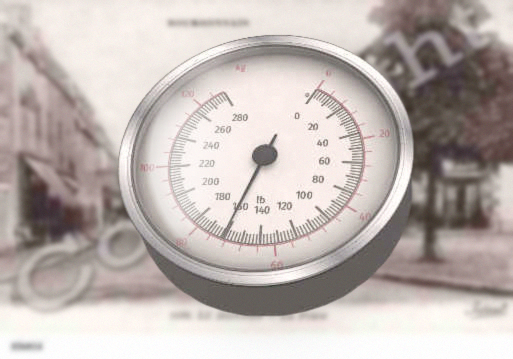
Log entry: 160 lb
